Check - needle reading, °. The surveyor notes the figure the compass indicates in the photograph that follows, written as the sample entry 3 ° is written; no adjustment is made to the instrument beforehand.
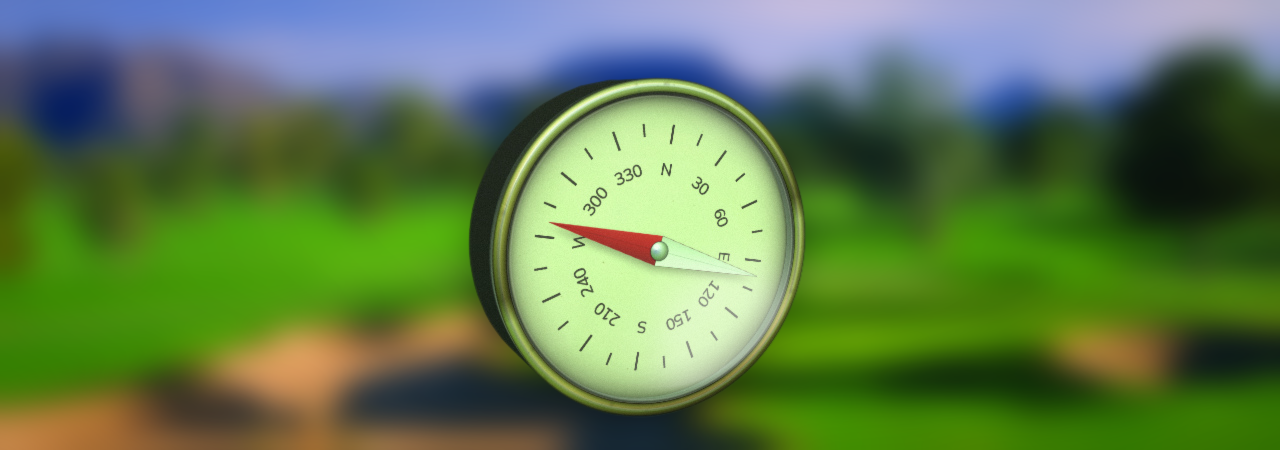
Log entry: 277.5 °
